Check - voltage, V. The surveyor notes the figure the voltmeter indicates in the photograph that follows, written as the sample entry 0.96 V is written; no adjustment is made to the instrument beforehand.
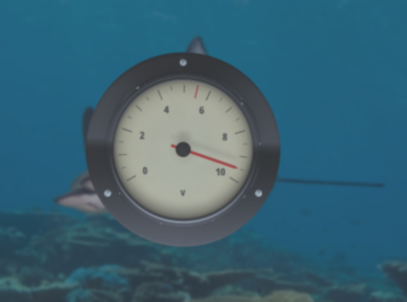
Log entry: 9.5 V
